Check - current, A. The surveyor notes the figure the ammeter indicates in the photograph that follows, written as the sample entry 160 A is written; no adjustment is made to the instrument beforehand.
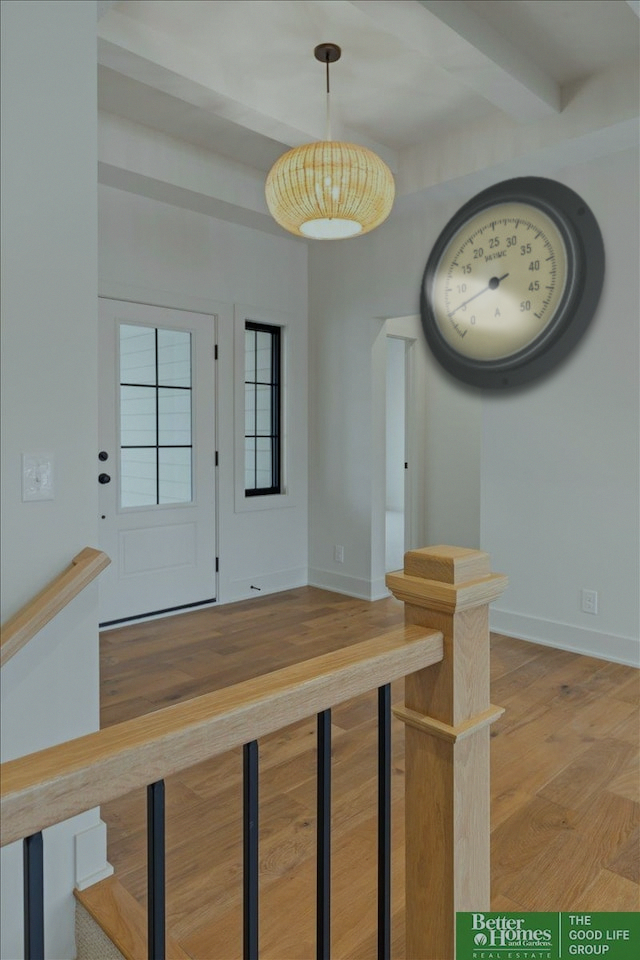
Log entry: 5 A
